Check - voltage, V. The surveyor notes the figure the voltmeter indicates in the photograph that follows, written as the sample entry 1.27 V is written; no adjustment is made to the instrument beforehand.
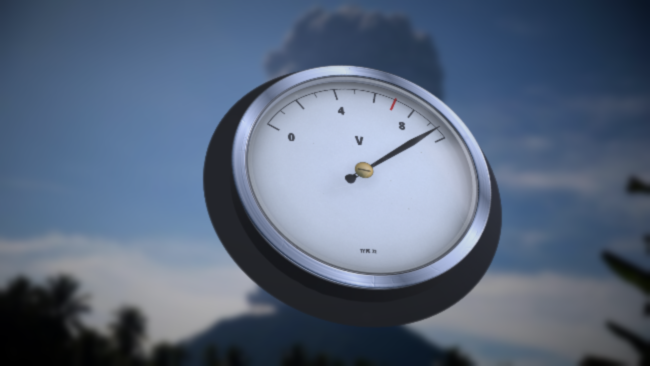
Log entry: 9.5 V
